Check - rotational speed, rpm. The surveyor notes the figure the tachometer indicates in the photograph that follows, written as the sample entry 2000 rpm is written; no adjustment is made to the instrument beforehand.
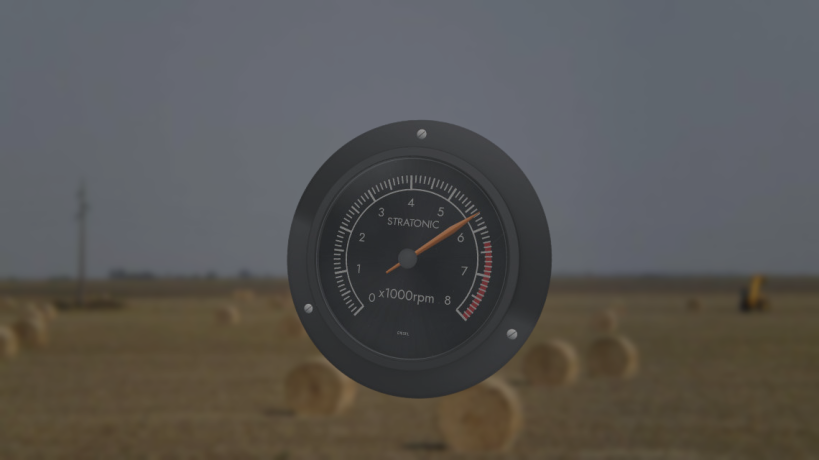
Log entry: 5700 rpm
